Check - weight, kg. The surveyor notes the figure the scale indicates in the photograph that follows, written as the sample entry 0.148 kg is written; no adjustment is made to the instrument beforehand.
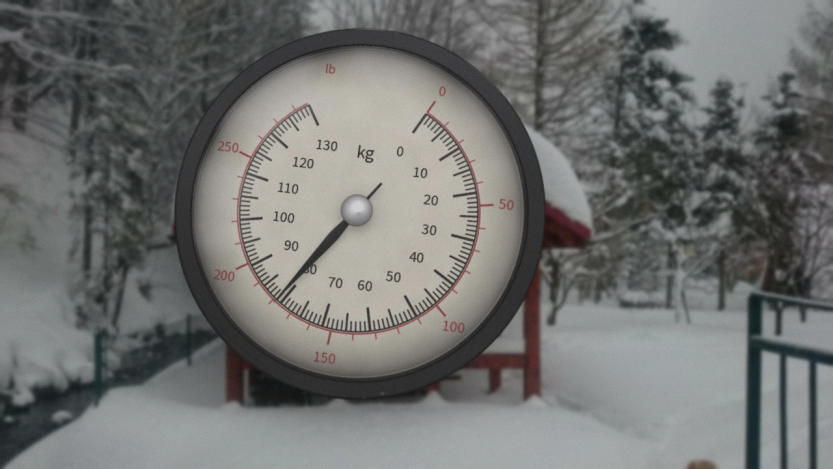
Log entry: 81 kg
